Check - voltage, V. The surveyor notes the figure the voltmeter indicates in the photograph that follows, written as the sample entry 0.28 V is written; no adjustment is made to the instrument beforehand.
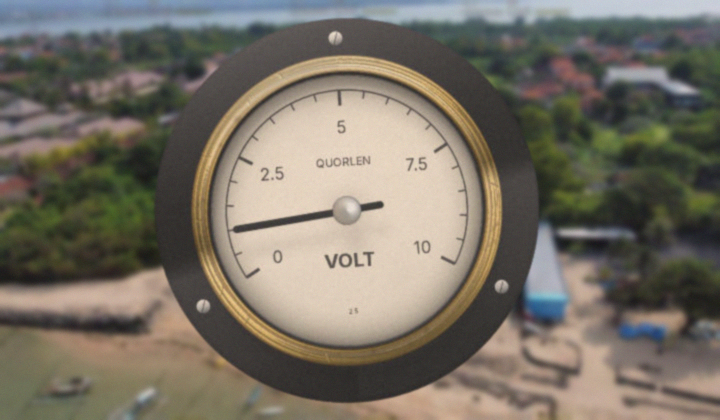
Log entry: 1 V
